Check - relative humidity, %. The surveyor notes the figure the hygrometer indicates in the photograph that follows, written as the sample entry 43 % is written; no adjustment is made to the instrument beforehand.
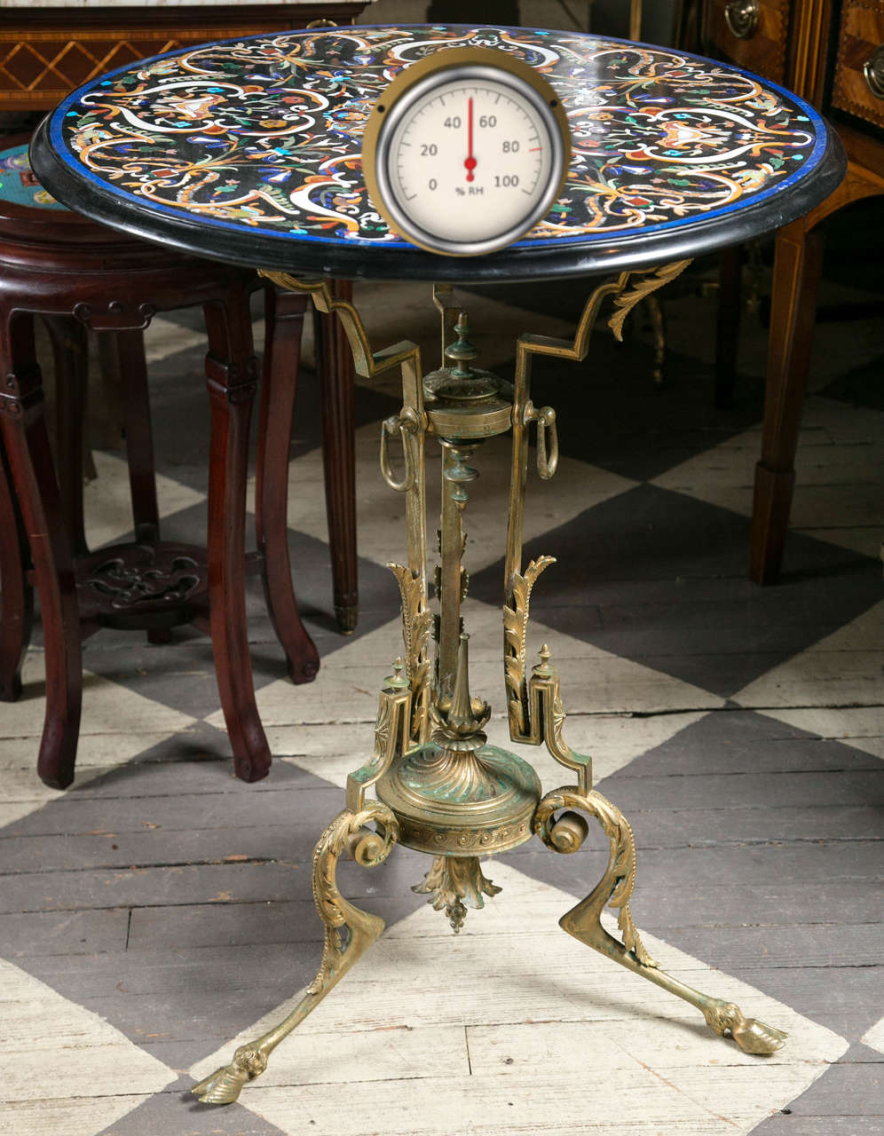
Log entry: 50 %
